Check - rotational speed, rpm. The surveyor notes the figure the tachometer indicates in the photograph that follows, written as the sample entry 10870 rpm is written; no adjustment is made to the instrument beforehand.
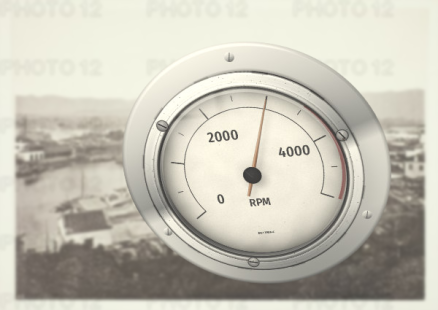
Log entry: 3000 rpm
